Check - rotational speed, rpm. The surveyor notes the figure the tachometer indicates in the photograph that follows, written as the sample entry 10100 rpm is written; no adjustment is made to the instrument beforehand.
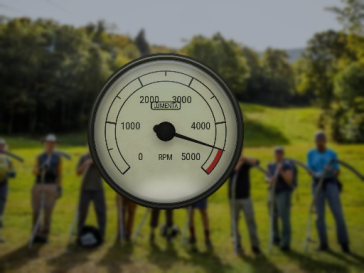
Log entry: 4500 rpm
